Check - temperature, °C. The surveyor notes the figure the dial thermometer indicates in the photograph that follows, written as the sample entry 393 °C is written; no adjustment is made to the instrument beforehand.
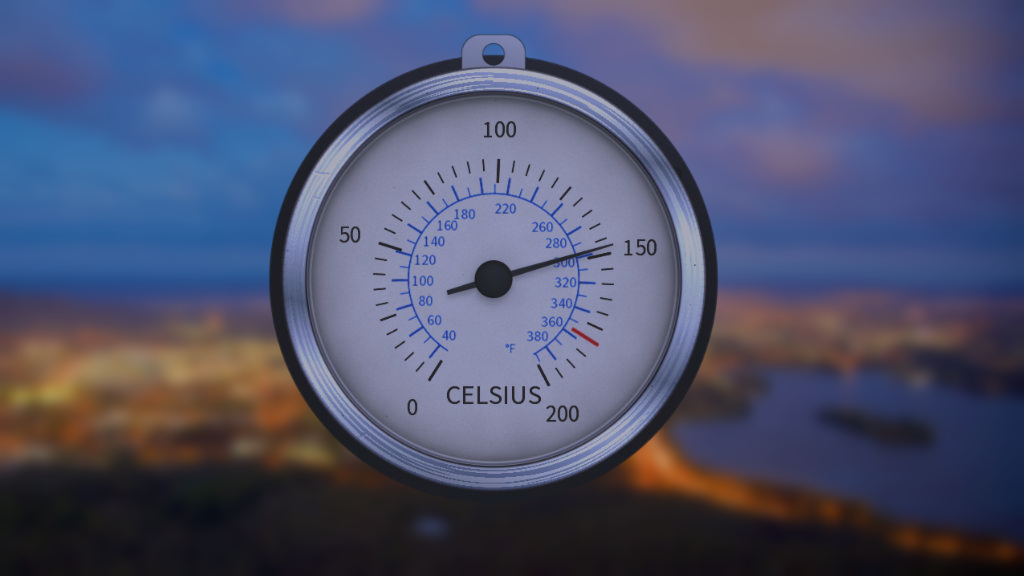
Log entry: 147.5 °C
